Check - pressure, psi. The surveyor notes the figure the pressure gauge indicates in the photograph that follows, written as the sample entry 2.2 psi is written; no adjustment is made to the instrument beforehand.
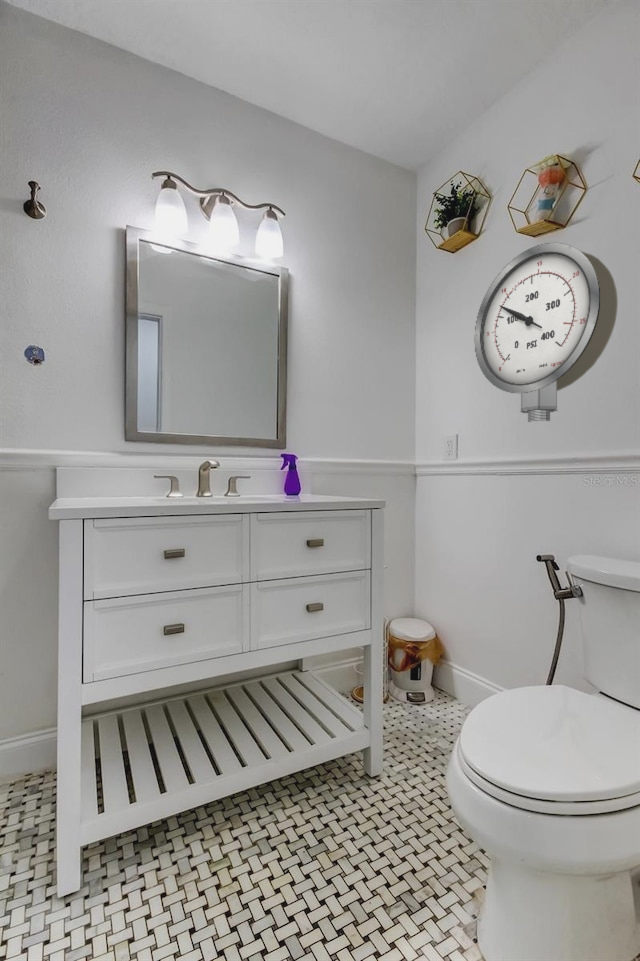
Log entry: 120 psi
